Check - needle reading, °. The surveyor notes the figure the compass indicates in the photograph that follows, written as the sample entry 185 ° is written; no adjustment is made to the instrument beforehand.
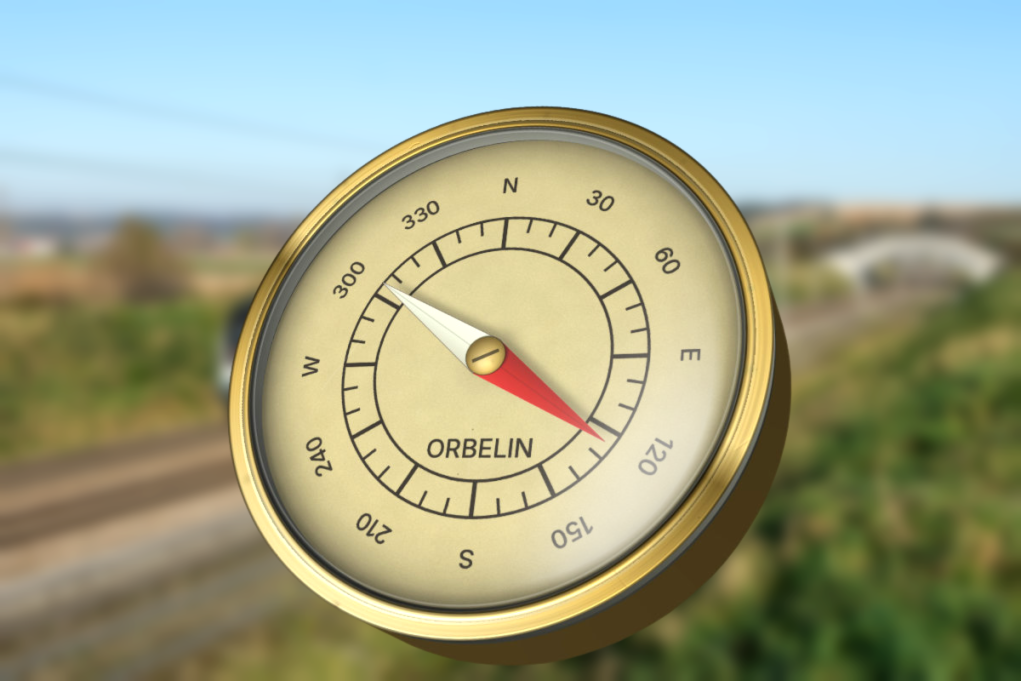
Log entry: 125 °
